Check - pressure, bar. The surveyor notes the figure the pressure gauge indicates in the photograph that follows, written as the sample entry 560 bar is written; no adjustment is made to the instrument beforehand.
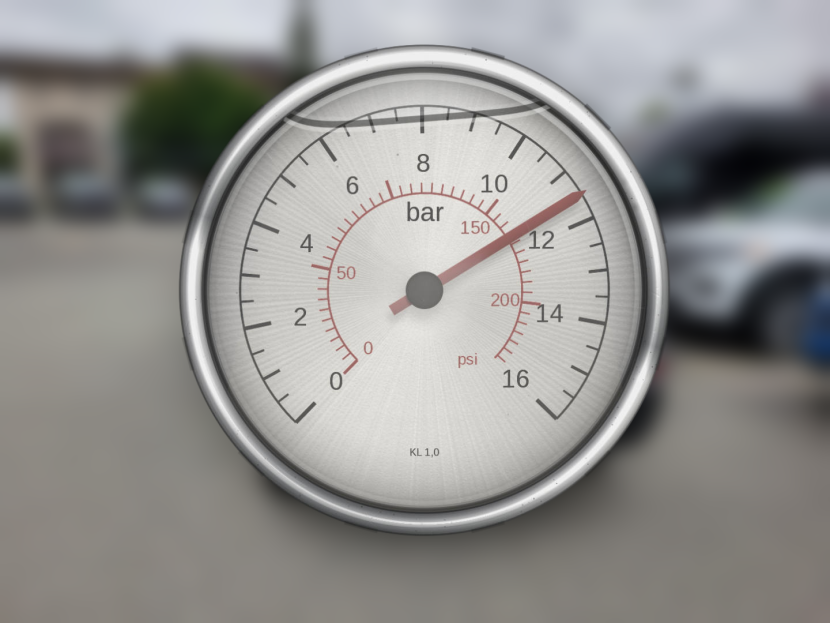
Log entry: 11.5 bar
